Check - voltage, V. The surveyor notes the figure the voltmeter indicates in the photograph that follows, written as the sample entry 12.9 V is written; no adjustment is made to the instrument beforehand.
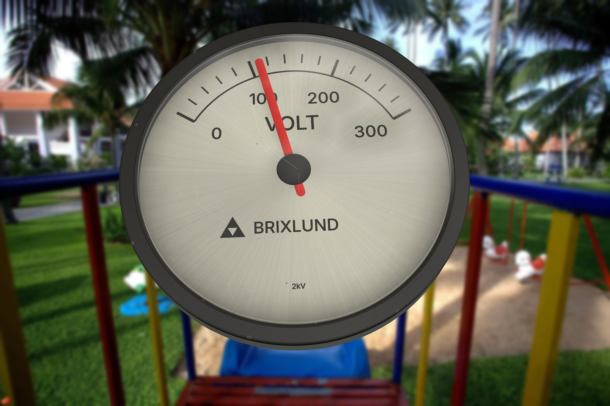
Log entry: 110 V
